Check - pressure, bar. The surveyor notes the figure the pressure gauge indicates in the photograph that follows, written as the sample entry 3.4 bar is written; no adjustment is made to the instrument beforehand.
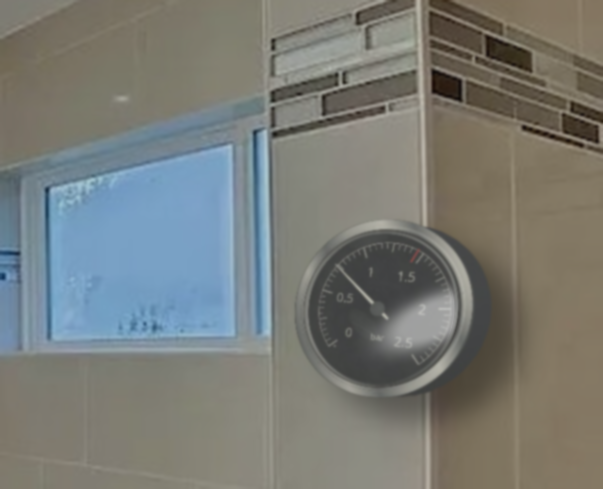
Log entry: 0.75 bar
